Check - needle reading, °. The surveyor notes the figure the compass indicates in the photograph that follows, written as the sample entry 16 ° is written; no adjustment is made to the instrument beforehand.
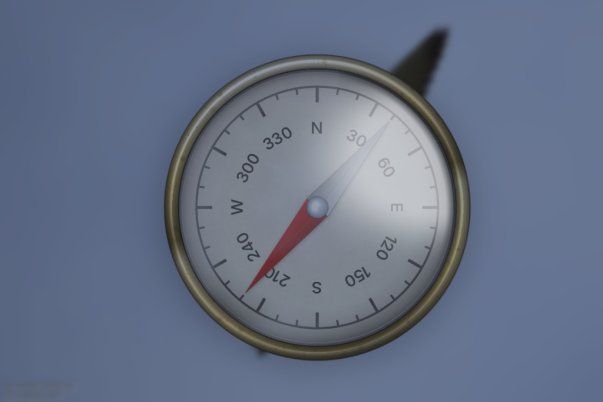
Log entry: 220 °
